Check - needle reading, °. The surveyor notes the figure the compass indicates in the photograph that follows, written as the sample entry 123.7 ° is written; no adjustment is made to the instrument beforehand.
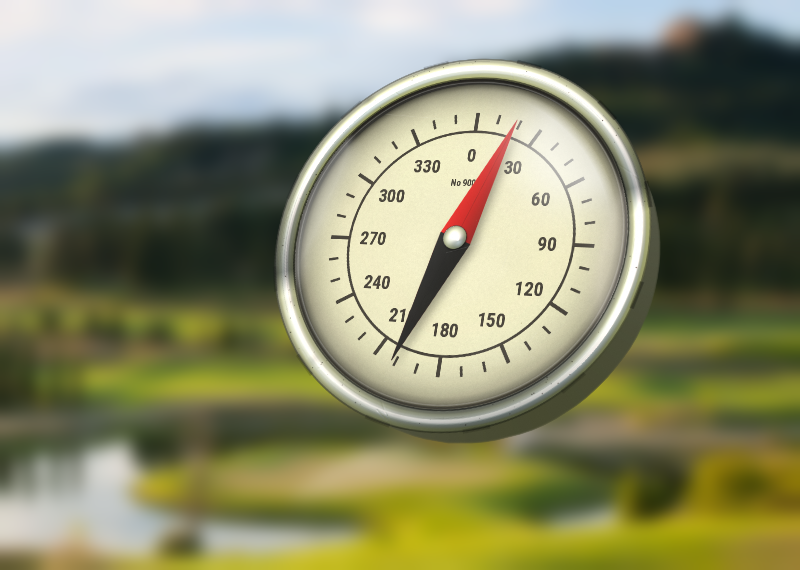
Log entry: 20 °
